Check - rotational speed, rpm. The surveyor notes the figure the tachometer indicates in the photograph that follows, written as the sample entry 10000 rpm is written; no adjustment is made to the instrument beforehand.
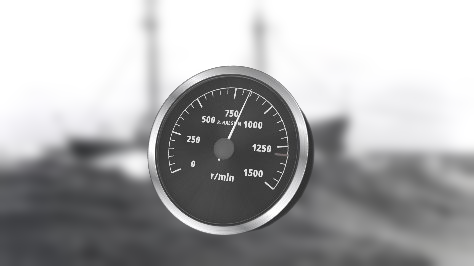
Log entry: 850 rpm
